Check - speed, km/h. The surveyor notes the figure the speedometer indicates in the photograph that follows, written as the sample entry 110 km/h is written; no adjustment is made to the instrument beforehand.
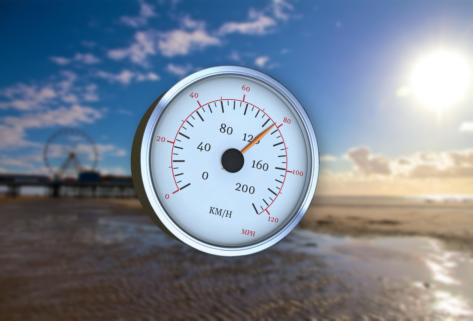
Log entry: 125 km/h
